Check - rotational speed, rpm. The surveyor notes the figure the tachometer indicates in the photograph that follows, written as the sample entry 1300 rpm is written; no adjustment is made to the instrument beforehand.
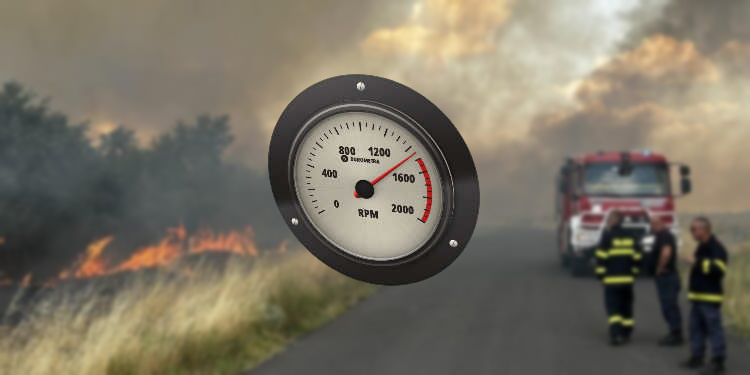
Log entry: 1450 rpm
